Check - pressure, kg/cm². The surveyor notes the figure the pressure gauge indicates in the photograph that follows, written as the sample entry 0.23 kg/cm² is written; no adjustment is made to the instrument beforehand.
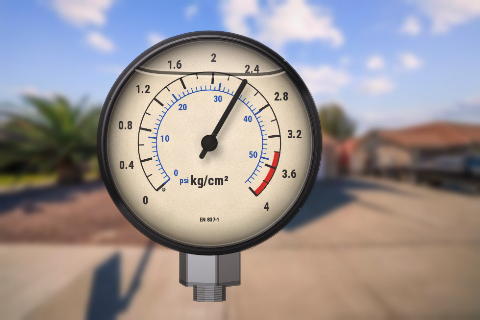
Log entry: 2.4 kg/cm²
